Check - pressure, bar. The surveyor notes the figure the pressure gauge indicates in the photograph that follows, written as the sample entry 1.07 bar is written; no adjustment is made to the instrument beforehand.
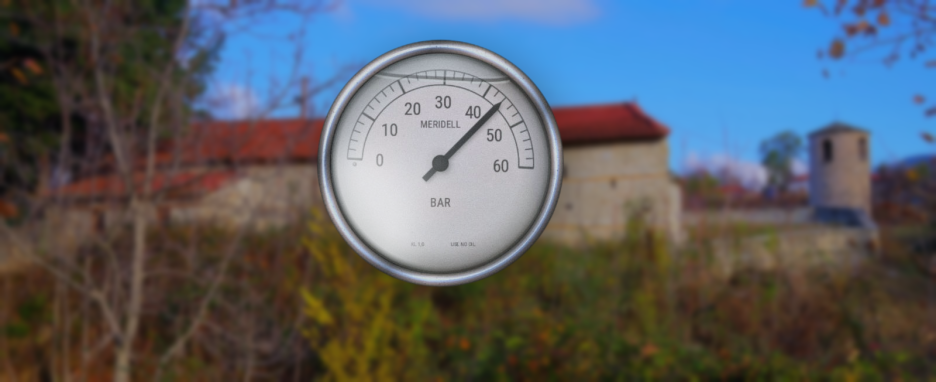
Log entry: 44 bar
